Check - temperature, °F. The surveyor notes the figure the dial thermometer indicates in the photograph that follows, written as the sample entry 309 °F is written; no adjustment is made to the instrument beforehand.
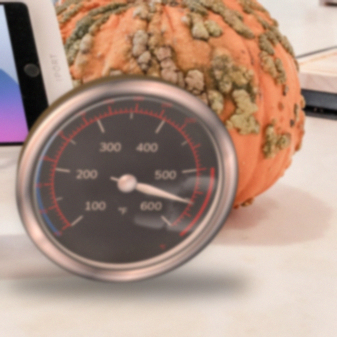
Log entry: 550 °F
